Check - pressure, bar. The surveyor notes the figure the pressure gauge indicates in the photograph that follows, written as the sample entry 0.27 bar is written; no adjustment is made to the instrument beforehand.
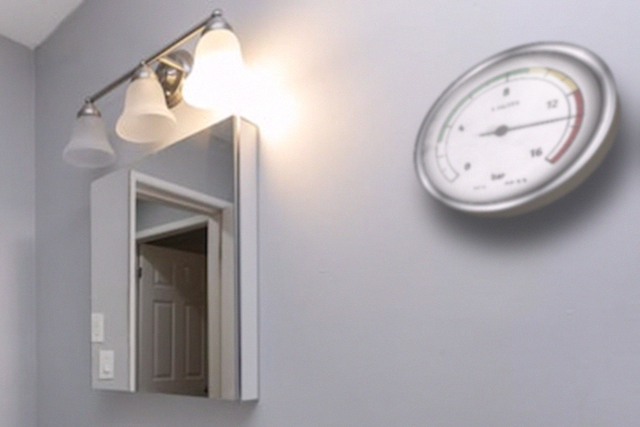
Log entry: 13.5 bar
